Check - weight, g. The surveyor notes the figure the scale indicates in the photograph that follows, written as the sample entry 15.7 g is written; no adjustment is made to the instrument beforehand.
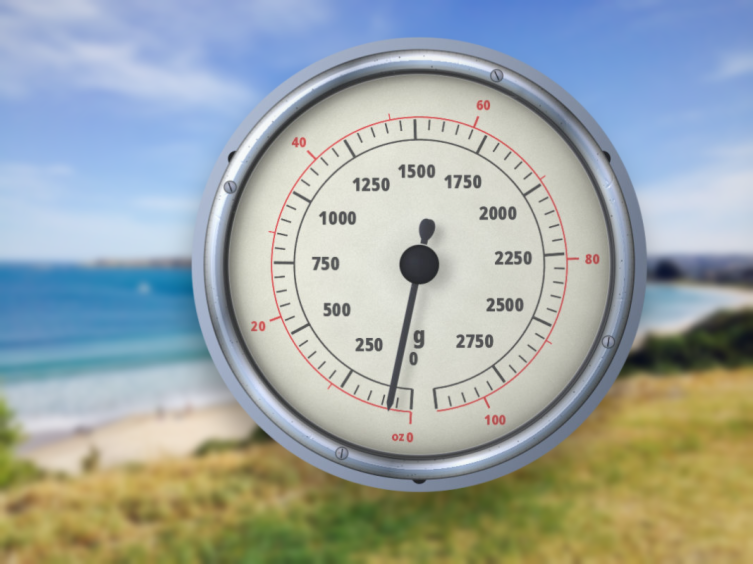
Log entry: 75 g
